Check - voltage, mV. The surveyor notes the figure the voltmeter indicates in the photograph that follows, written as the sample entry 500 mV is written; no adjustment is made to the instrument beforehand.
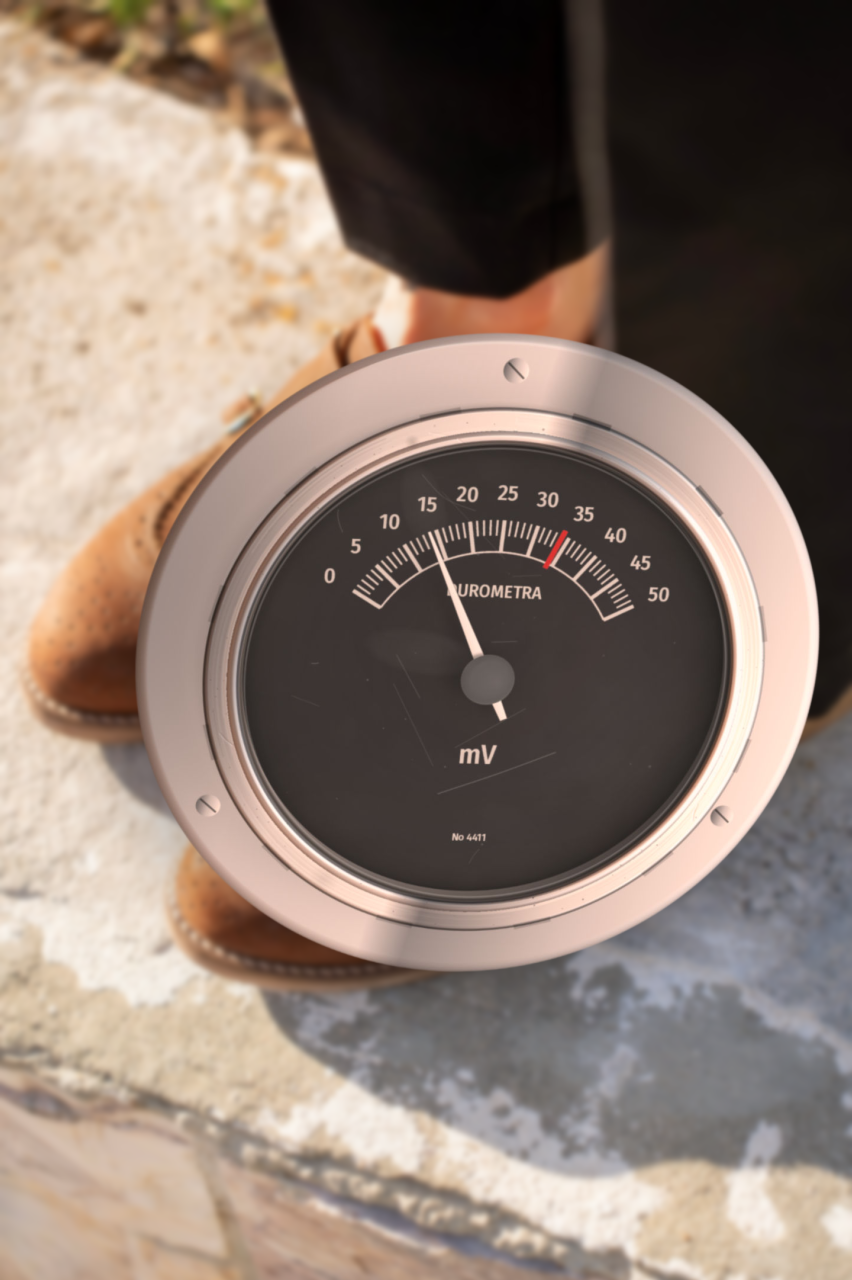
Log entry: 14 mV
